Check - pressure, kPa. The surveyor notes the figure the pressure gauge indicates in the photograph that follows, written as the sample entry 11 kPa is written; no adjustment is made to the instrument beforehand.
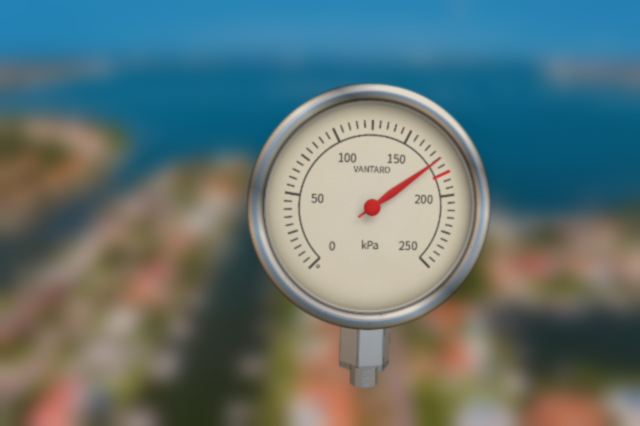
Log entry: 175 kPa
